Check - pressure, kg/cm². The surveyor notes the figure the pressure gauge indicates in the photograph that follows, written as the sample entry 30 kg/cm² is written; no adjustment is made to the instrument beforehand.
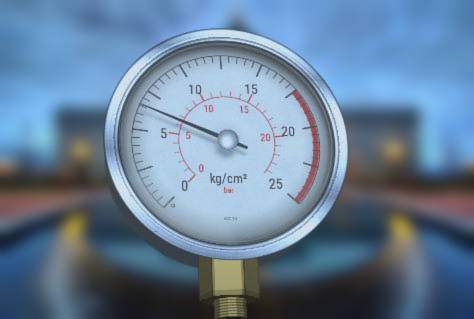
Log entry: 6.5 kg/cm²
